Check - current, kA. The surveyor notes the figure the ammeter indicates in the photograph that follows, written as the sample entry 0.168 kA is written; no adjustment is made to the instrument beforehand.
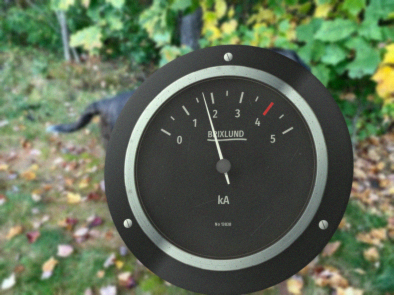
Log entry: 1.75 kA
